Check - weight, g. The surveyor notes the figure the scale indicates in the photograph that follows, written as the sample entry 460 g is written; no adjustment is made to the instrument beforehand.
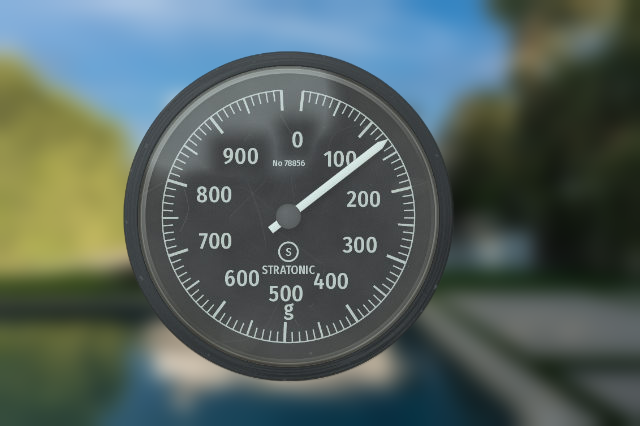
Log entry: 130 g
